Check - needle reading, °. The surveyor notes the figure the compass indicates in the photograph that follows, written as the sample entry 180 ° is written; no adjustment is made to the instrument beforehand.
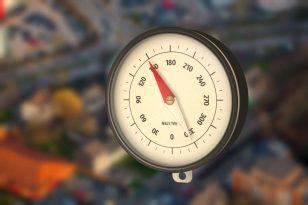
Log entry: 150 °
